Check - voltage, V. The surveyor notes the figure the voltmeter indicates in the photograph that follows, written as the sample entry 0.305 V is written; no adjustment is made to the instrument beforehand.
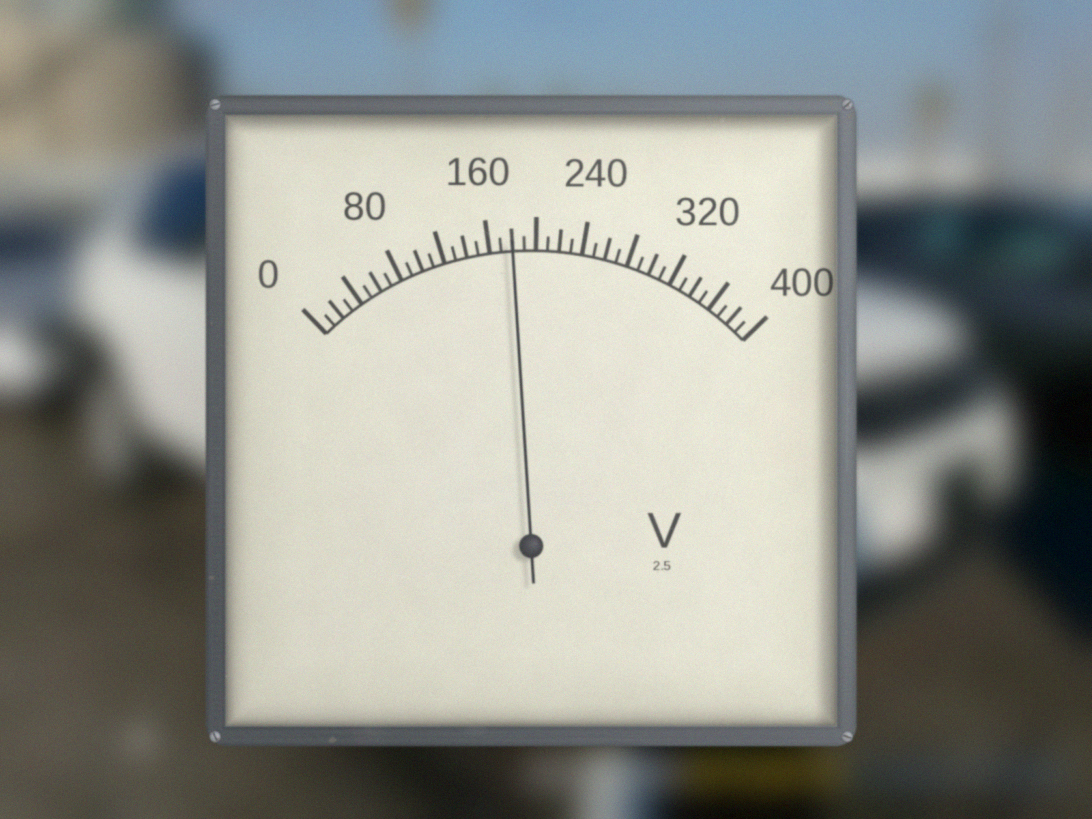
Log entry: 180 V
